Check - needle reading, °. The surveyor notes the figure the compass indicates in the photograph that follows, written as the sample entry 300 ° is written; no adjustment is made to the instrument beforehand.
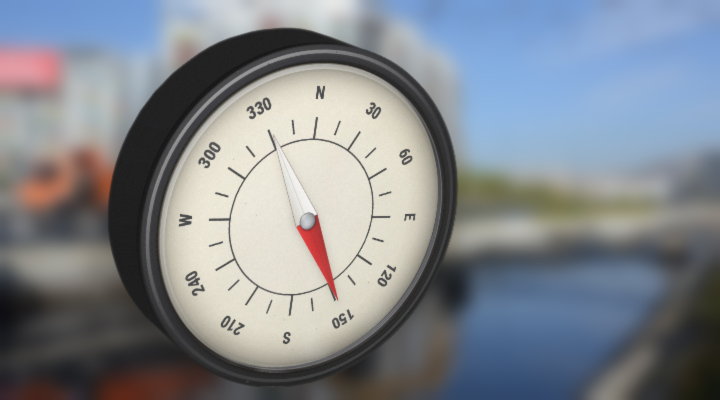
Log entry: 150 °
